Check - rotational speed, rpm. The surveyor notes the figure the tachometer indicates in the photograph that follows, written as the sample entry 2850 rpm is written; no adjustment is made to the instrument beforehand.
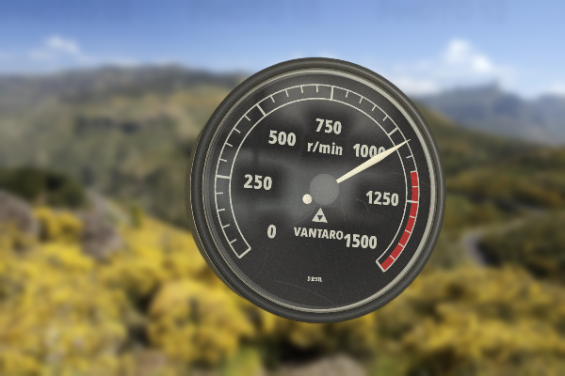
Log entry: 1050 rpm
